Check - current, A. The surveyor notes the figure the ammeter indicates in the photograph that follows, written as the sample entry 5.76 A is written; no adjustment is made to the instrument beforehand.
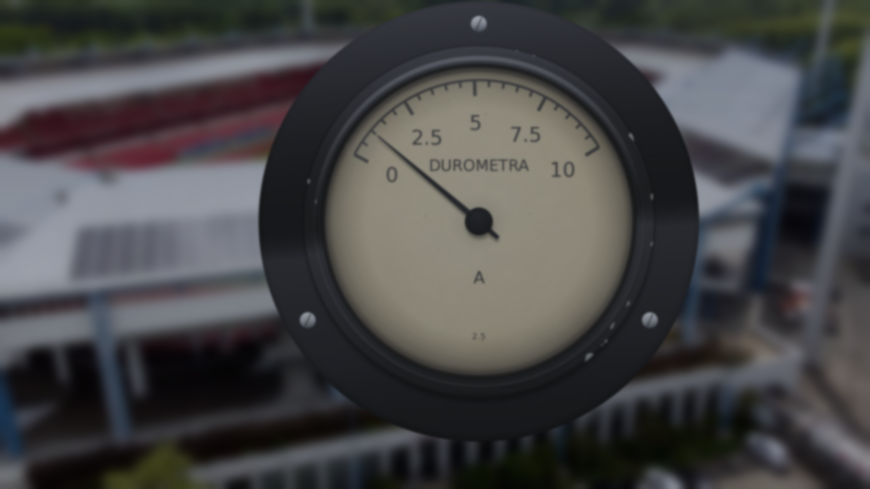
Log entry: 1 A
